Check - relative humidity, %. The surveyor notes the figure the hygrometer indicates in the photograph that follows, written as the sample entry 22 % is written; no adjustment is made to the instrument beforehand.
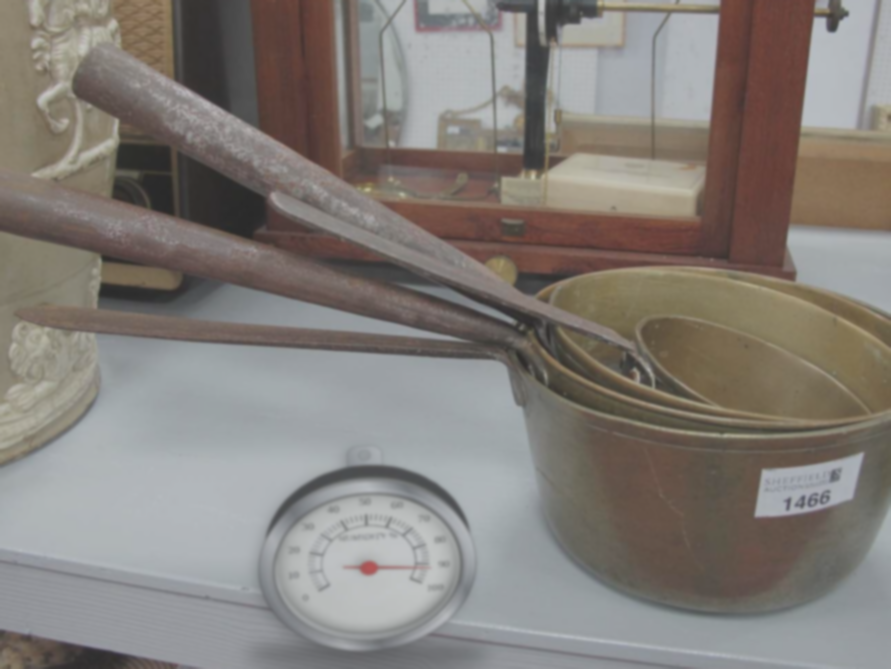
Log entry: 90 %
